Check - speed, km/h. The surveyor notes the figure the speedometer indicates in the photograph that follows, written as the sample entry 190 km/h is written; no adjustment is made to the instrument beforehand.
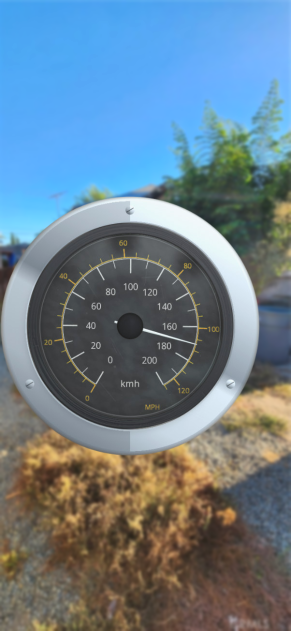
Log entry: 170 km/h
